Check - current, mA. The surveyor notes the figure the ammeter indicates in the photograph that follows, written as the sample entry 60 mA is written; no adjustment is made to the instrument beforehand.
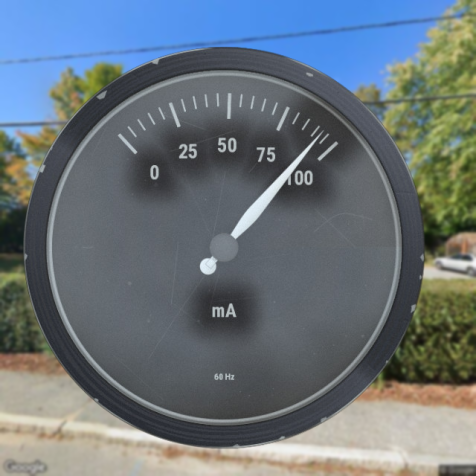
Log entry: 92.5 mA
